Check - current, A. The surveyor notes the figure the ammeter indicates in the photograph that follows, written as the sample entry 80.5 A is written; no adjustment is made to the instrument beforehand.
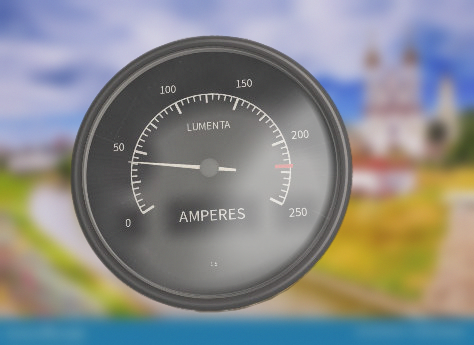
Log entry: 40 A
